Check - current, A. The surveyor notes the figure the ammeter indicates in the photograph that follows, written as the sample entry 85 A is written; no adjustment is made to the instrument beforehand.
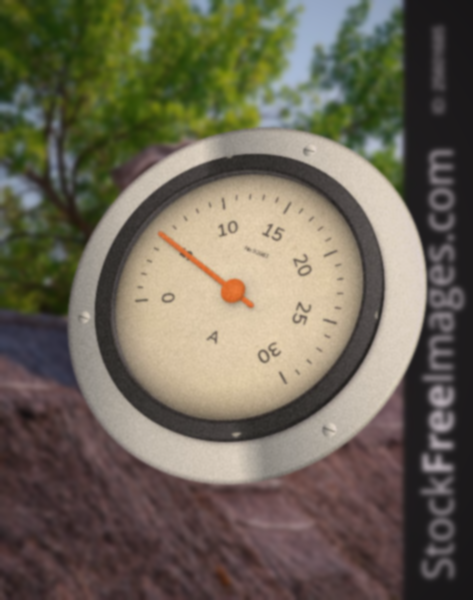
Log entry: 5 A
